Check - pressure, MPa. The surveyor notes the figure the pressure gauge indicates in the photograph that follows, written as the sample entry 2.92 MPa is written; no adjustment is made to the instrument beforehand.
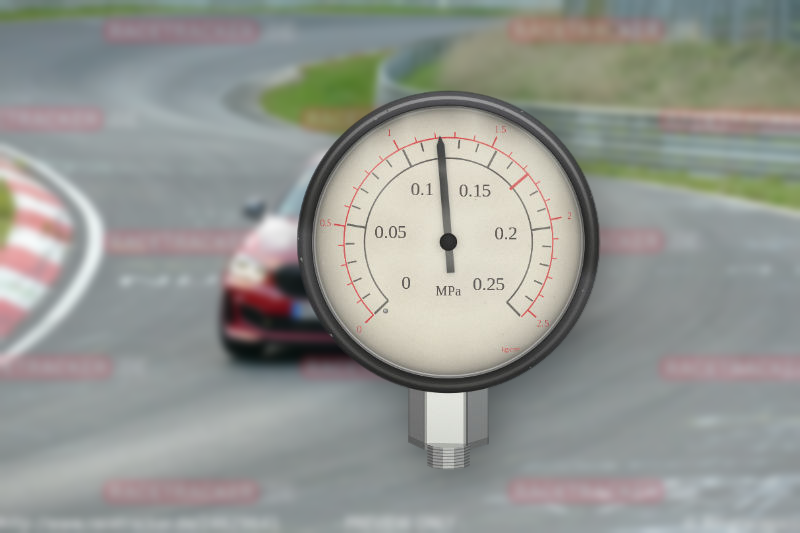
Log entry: 0.12 MPa
